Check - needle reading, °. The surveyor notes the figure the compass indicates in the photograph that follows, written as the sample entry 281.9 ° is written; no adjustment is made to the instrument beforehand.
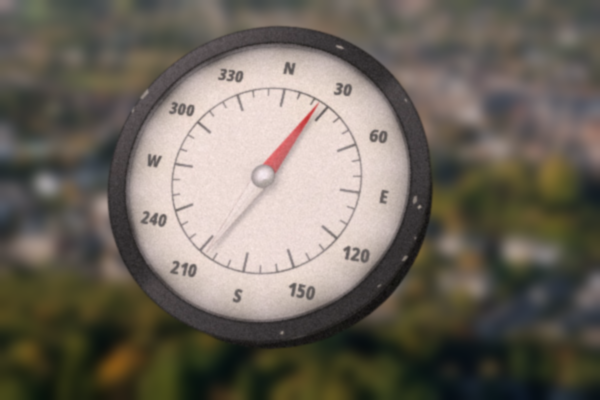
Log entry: 25 °
